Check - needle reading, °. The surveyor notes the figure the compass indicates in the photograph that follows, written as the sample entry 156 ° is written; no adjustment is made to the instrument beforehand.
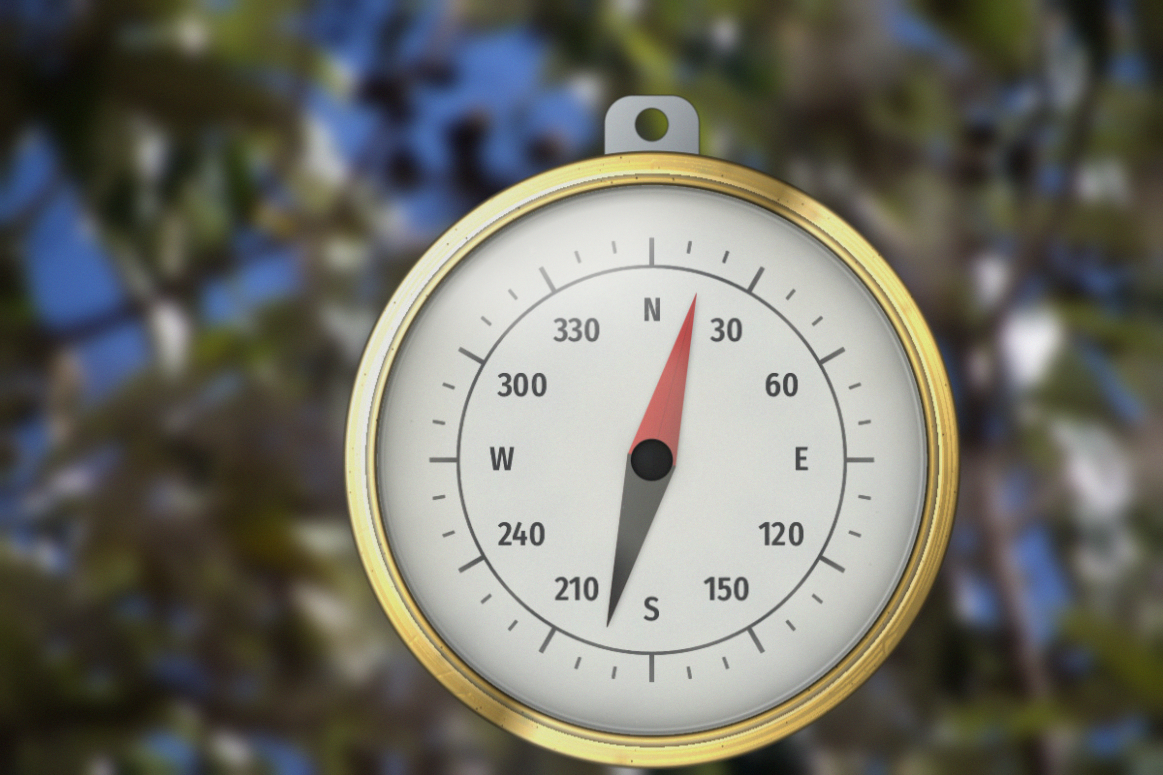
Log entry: 15 °
